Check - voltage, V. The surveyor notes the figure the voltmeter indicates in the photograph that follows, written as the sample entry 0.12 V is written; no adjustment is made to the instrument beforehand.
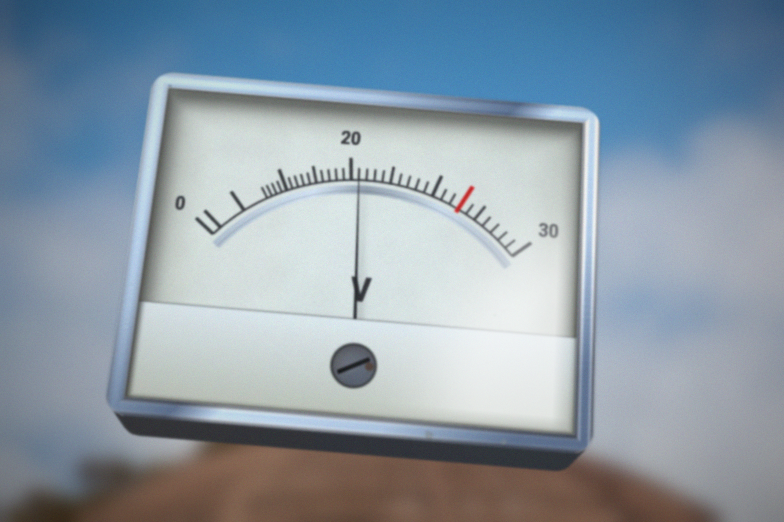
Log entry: 20.5 V
